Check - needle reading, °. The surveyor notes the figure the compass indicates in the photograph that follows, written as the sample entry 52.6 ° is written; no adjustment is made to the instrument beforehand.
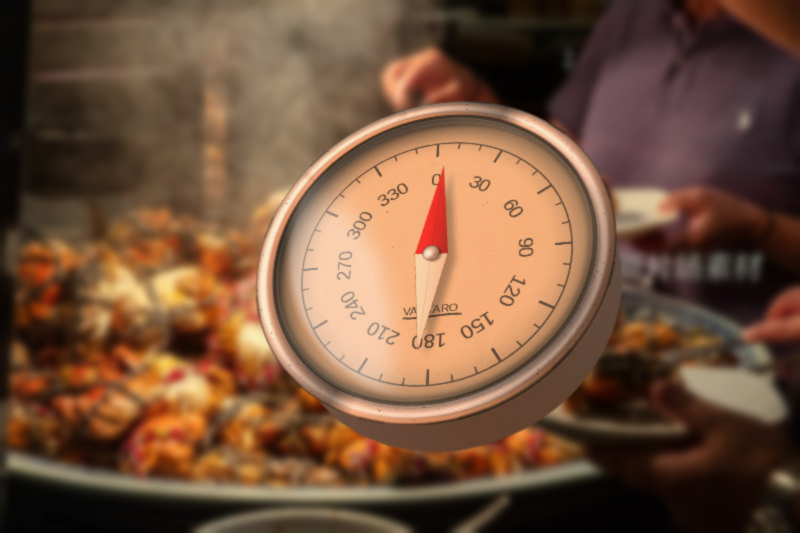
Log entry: 5 °
